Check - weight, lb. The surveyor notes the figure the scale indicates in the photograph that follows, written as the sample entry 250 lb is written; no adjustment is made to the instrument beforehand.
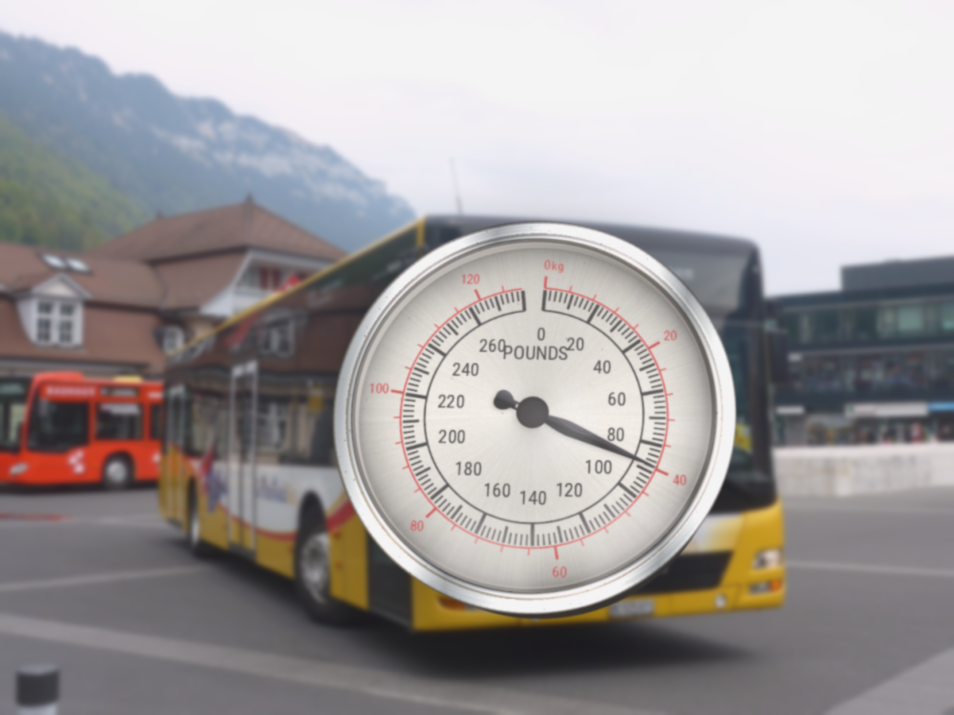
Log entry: 88 lb
